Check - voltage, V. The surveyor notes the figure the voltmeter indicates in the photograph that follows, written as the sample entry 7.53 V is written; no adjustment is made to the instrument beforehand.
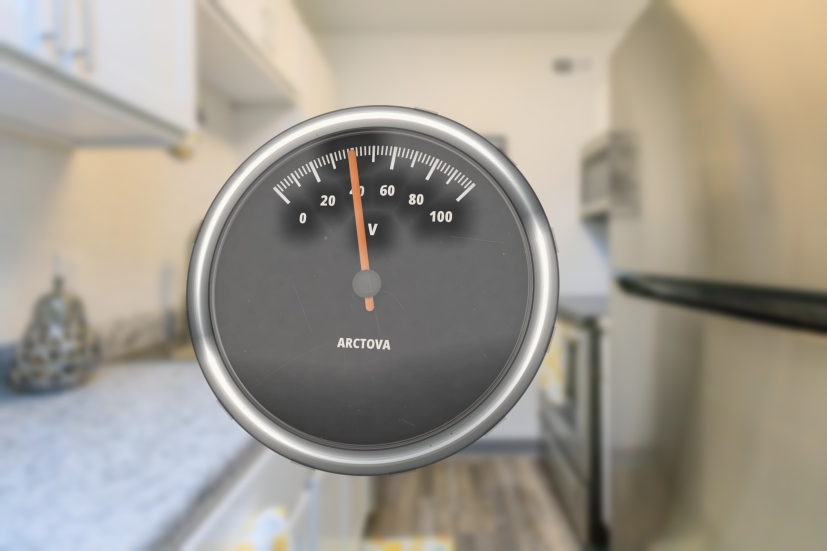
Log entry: 40 V
